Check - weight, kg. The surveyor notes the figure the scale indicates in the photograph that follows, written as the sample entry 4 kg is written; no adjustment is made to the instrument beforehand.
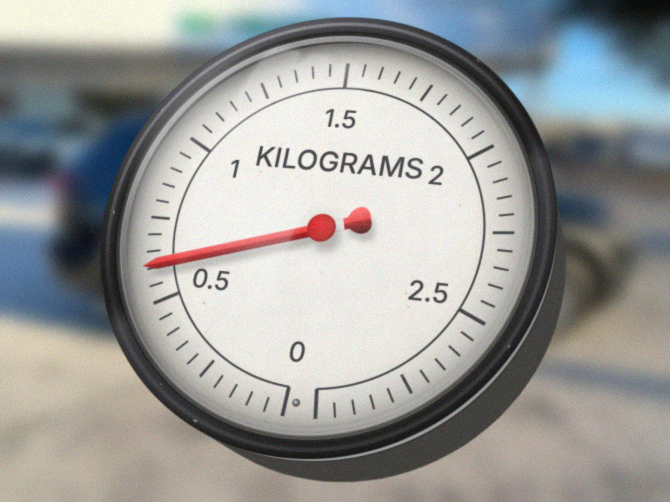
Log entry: 0.6 kg
